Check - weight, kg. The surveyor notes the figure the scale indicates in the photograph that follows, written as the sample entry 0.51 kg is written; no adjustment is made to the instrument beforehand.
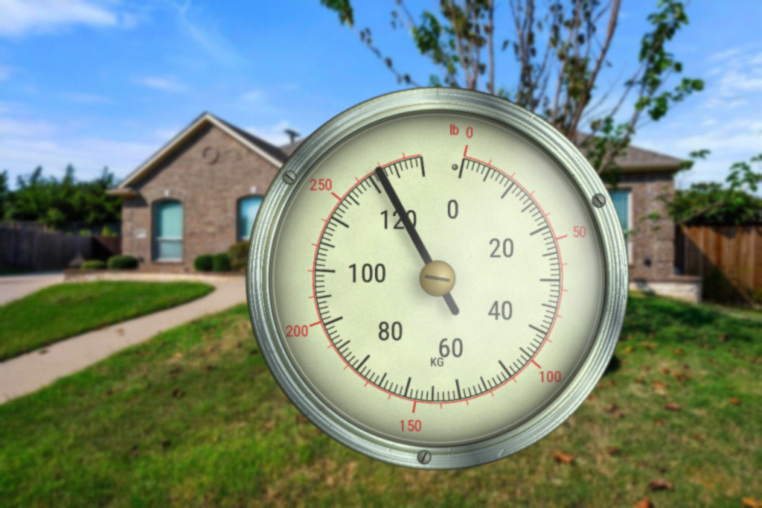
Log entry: 122 kg
